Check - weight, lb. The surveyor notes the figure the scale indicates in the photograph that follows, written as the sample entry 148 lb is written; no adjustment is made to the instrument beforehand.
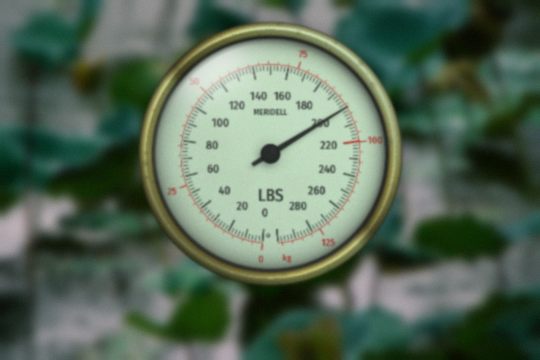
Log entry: 200 lb
